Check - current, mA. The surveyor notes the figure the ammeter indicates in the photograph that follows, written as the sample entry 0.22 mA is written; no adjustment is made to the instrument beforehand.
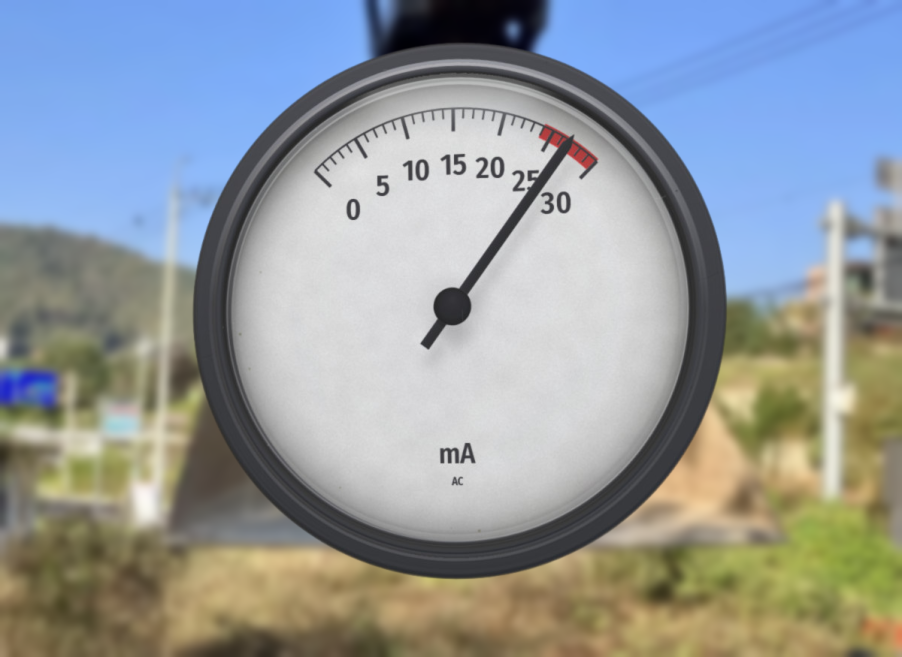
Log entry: 27 mA
